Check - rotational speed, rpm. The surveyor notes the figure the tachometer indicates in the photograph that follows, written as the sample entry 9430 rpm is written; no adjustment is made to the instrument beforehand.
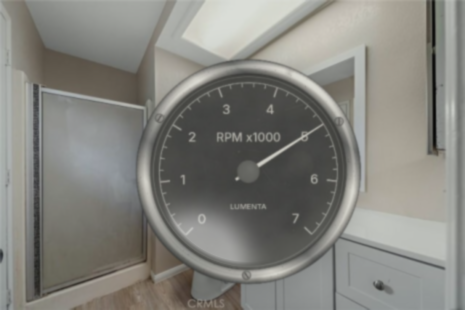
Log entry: 5000 rpm
